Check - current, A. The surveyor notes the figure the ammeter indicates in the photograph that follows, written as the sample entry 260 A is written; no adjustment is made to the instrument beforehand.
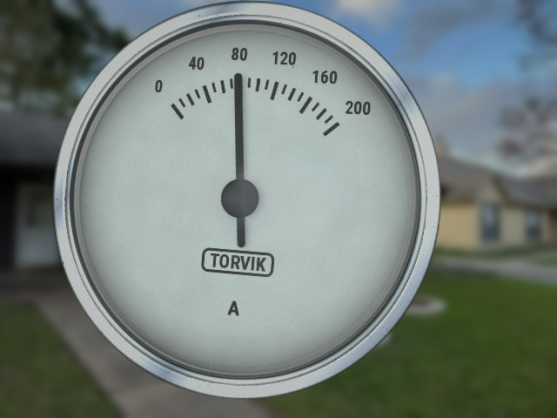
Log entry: 80 A
